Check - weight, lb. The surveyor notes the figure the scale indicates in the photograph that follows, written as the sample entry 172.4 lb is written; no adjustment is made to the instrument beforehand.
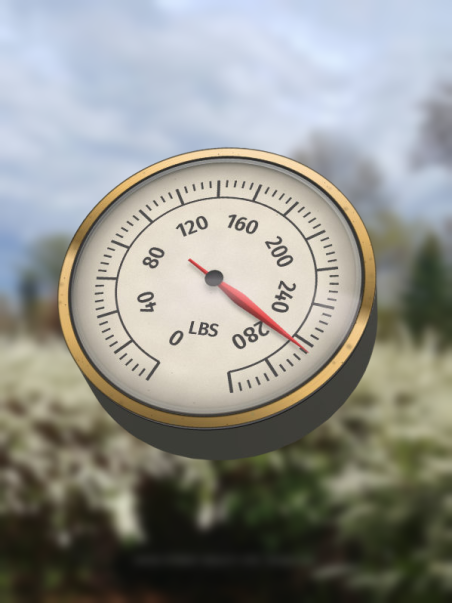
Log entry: 264 lb
